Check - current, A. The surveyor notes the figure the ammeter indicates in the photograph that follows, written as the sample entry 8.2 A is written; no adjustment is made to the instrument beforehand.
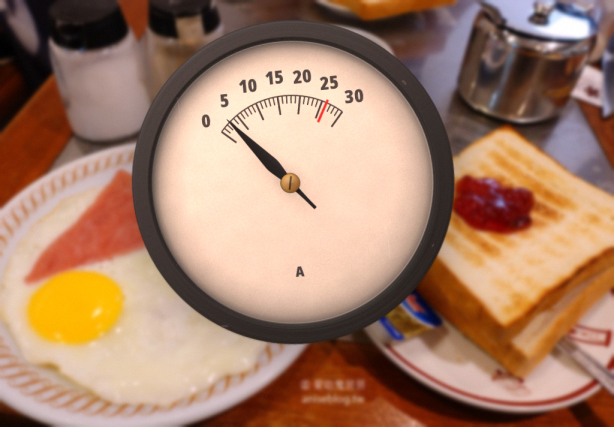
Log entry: 3 A
